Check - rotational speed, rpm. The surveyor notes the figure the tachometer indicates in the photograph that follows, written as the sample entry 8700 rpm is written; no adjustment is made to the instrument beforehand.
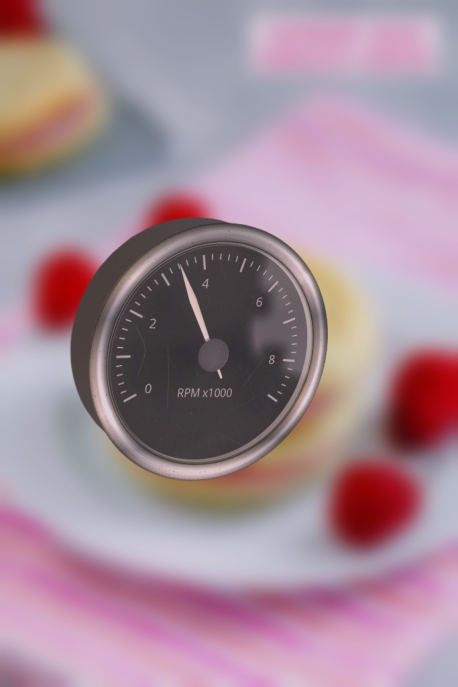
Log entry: 3400 rpm
